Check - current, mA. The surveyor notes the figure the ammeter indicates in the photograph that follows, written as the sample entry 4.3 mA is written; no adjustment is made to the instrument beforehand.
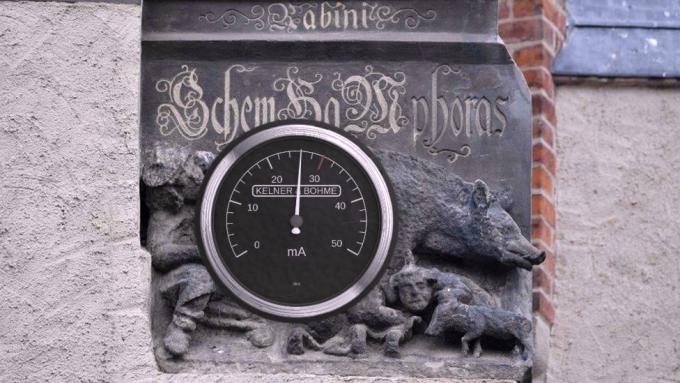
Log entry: 26 mA
